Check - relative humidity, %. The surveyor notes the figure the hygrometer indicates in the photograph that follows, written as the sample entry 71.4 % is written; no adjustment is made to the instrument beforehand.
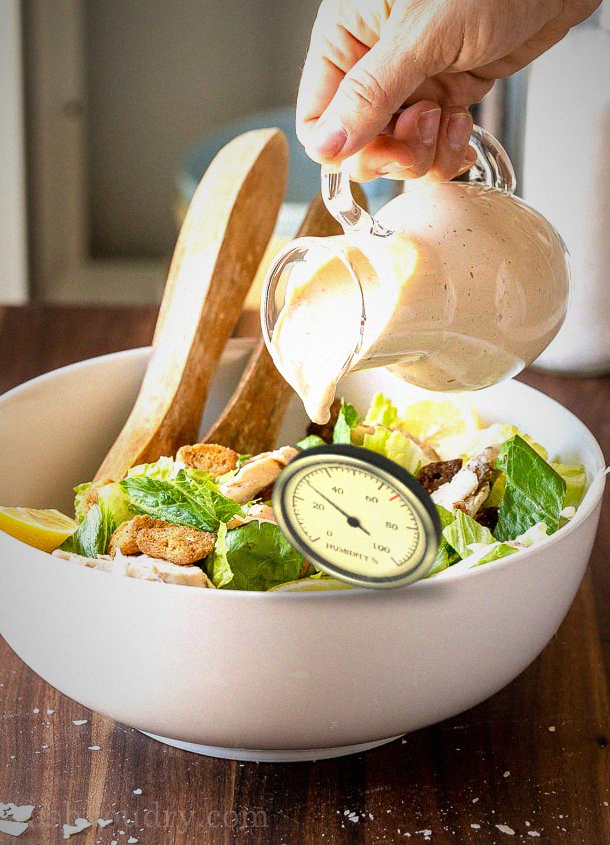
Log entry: 30 %
